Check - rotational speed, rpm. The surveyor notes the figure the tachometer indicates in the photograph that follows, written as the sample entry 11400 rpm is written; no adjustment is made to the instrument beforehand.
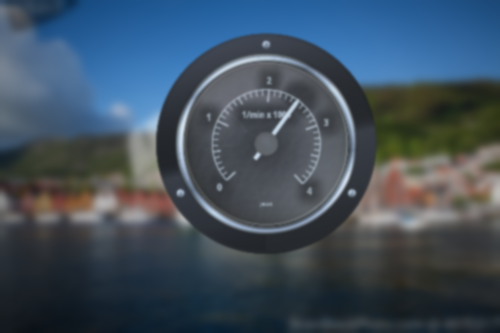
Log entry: 2500 rpm
